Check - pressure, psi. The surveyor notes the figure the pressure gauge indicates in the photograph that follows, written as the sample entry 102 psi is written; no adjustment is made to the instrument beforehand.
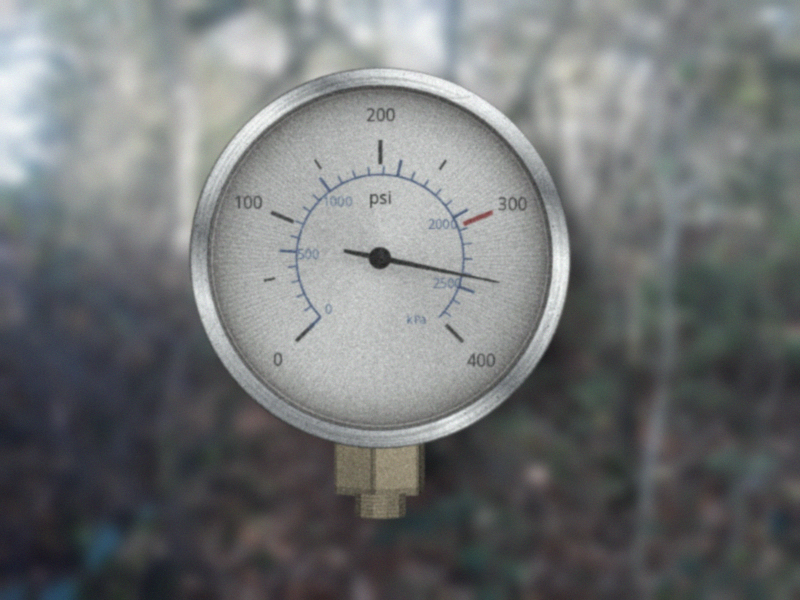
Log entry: 350 psi
